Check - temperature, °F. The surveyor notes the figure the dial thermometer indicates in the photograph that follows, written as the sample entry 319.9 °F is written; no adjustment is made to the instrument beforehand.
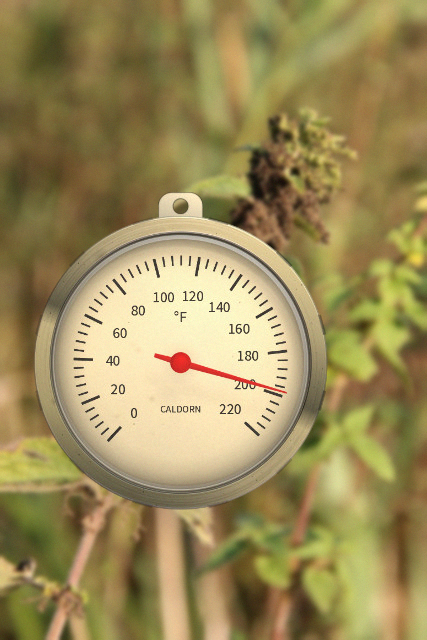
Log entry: 198 °F
